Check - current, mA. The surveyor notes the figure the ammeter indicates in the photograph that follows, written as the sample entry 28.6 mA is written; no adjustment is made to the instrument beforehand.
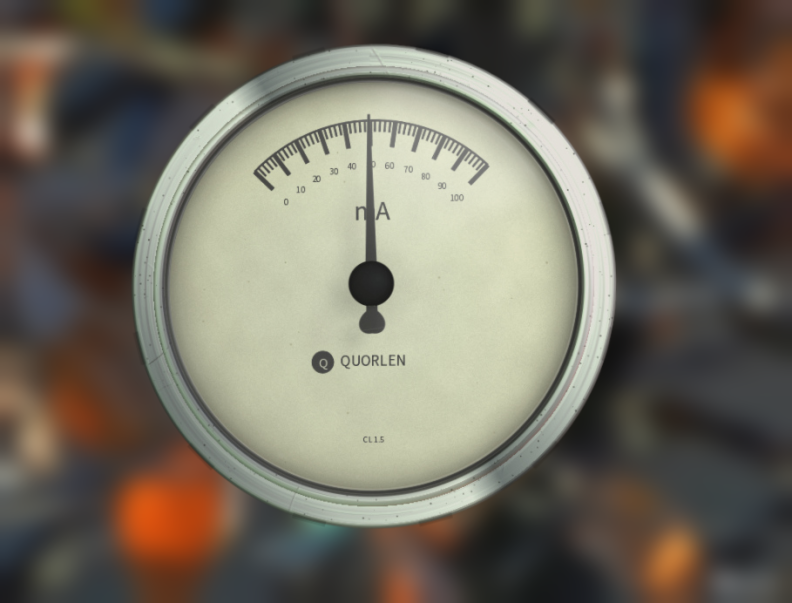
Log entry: 50 mA
